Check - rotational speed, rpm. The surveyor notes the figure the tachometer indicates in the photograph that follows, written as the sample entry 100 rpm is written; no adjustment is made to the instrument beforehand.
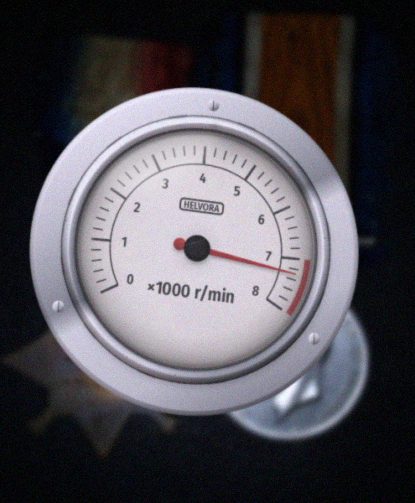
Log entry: 7300 rpm
